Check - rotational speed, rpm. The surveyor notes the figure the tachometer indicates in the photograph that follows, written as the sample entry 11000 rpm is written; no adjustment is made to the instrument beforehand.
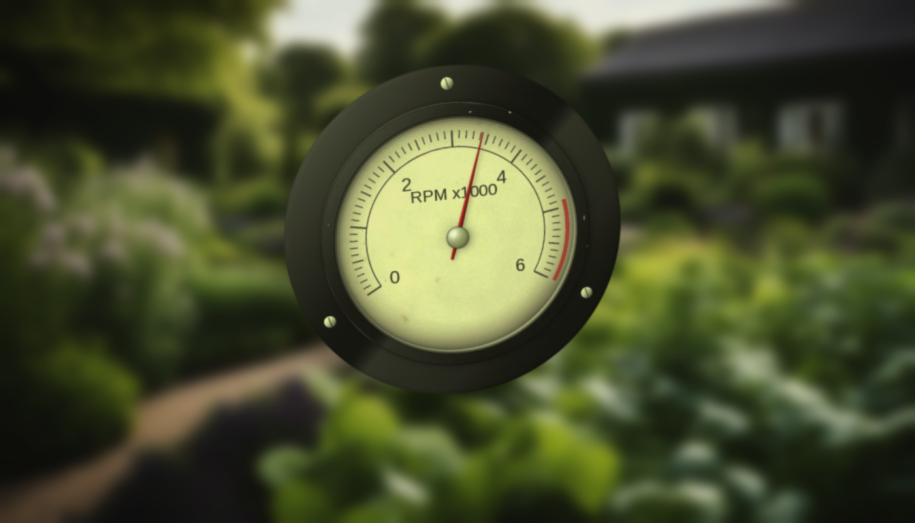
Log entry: 3400 rpm
